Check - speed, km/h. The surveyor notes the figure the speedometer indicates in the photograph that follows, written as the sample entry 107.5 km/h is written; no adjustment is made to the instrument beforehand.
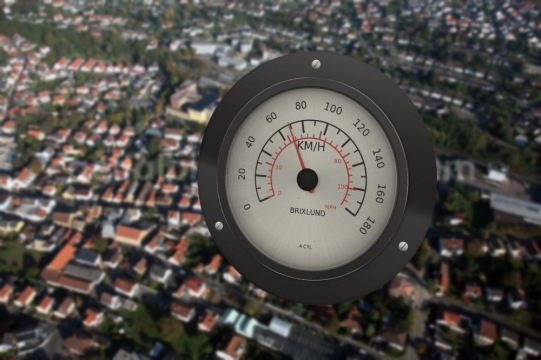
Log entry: 70 km/h
